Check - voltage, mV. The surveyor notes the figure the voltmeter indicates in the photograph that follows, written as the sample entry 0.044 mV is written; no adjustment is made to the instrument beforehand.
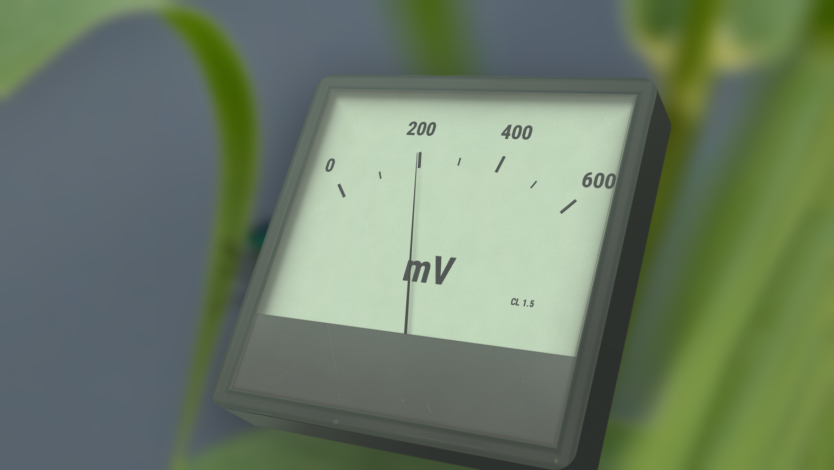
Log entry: 200 mV
